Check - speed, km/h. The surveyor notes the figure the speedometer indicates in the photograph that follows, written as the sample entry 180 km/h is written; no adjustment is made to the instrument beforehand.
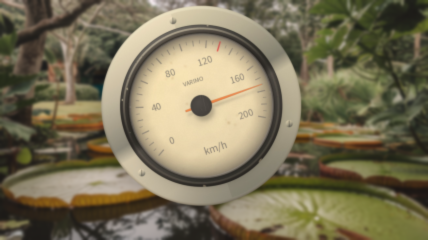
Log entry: 175 km/h
